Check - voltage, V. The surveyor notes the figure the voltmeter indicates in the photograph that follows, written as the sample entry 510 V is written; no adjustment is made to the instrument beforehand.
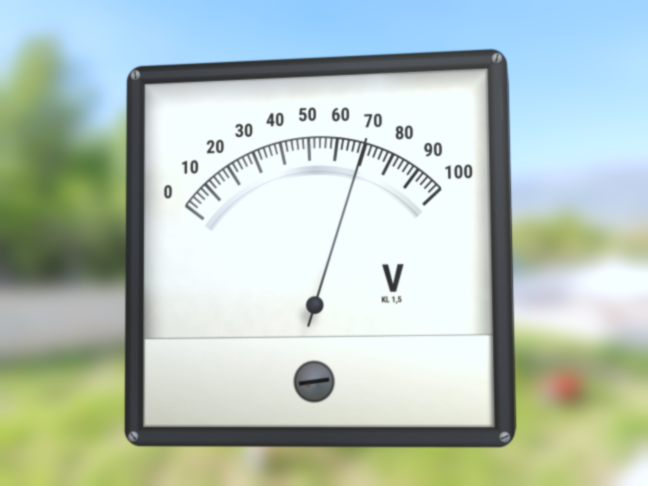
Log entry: 70 V
